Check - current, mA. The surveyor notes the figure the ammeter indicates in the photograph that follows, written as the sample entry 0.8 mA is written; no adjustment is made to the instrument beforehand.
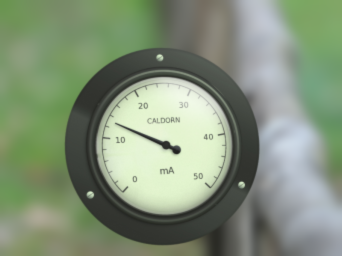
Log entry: 13 mA
